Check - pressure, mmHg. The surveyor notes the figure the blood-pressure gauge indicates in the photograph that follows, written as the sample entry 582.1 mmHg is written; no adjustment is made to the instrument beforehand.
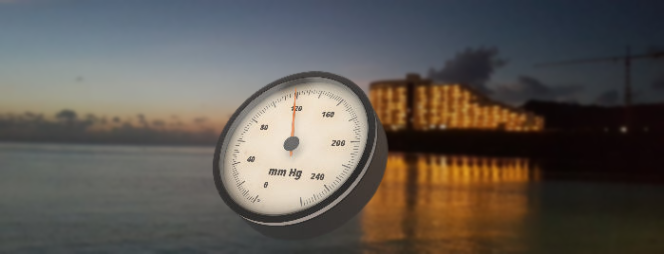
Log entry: 120 mmHg
